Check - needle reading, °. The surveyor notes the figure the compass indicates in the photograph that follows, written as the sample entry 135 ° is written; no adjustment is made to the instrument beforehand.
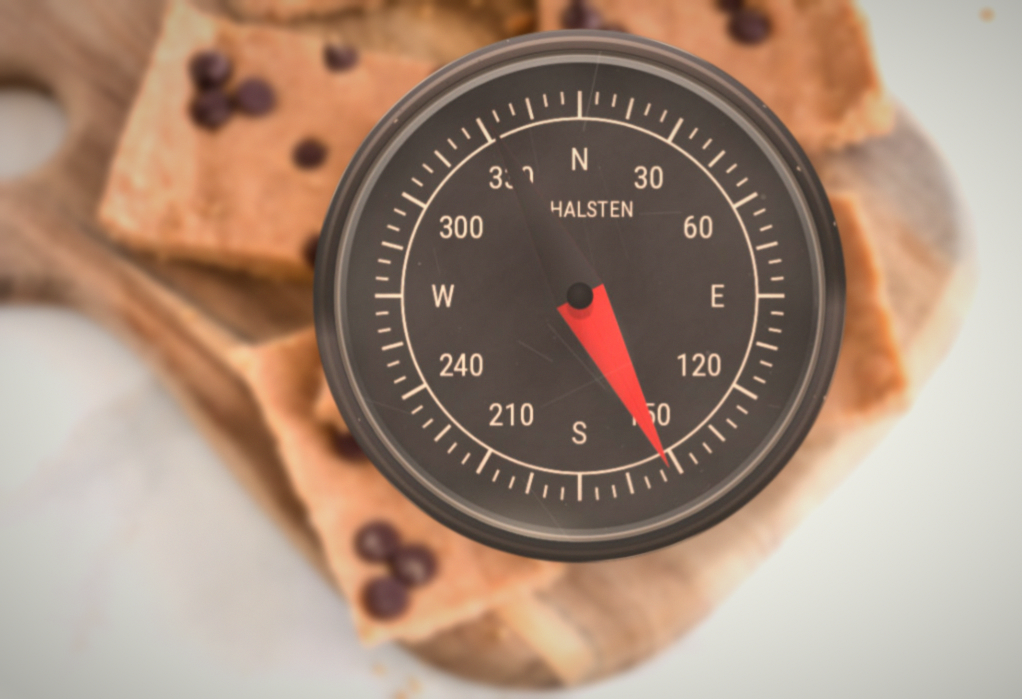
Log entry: 152.5 °
